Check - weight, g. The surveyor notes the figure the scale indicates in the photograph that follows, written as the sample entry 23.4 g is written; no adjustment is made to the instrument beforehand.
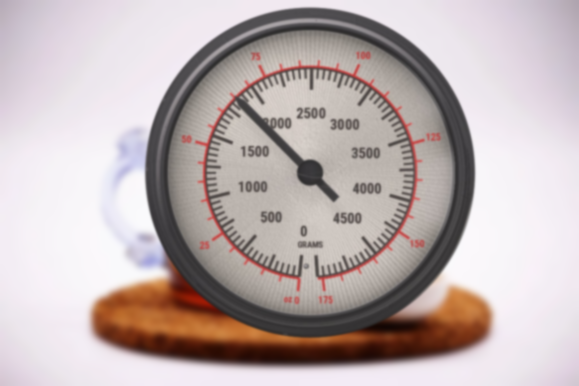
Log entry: 1850 g
